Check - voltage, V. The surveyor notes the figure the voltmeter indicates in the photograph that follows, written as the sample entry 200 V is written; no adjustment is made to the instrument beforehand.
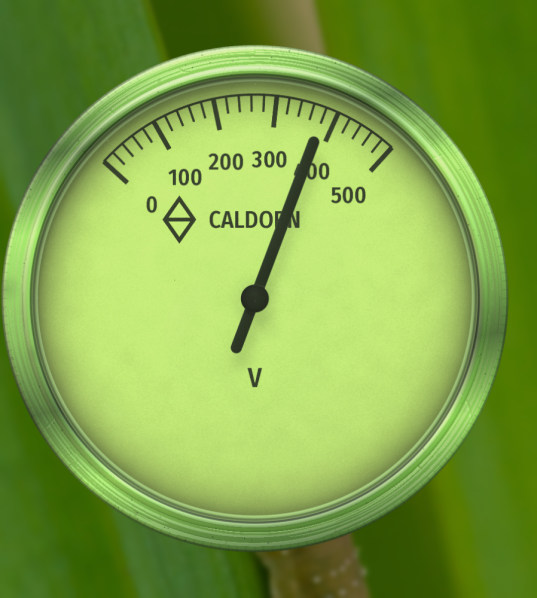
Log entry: 380 V
